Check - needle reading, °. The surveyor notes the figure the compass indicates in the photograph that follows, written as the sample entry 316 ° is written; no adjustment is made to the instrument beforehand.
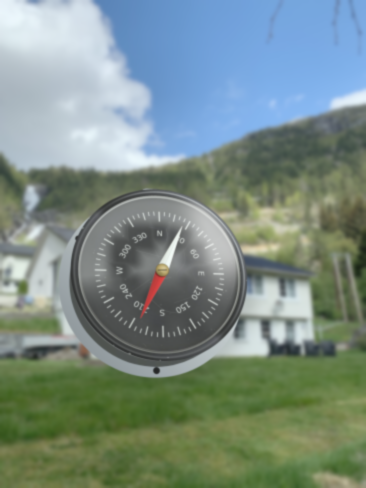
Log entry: 205 °
